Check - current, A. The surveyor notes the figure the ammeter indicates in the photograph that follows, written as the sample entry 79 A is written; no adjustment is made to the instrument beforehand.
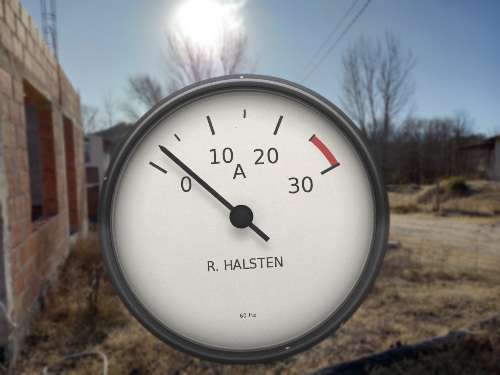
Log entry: 2.5 A
